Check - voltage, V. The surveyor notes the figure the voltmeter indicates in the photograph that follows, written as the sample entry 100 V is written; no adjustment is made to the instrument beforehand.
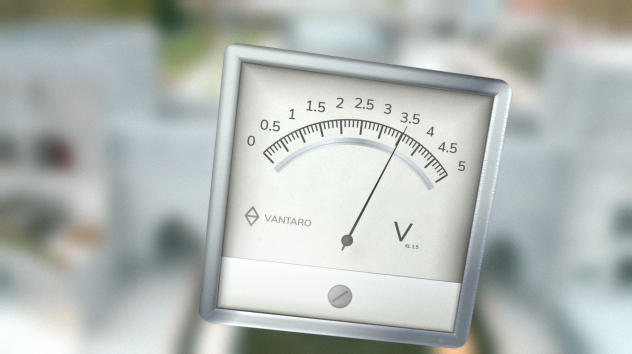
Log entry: 3.5 V
